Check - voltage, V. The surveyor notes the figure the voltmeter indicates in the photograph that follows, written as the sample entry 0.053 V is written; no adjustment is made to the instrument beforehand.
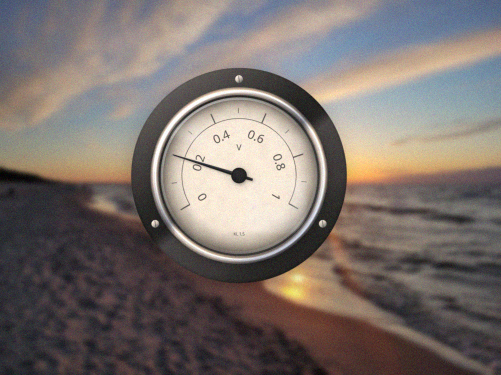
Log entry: 0.2 V
